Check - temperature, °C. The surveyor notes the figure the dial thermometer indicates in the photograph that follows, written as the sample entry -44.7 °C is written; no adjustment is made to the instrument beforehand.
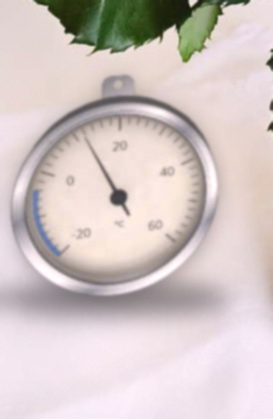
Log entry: 12 °C
